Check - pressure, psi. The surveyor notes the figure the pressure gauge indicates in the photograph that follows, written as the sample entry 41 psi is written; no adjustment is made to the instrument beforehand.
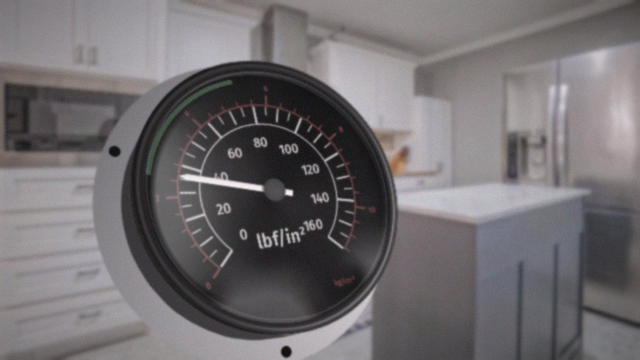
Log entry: 35 psi
